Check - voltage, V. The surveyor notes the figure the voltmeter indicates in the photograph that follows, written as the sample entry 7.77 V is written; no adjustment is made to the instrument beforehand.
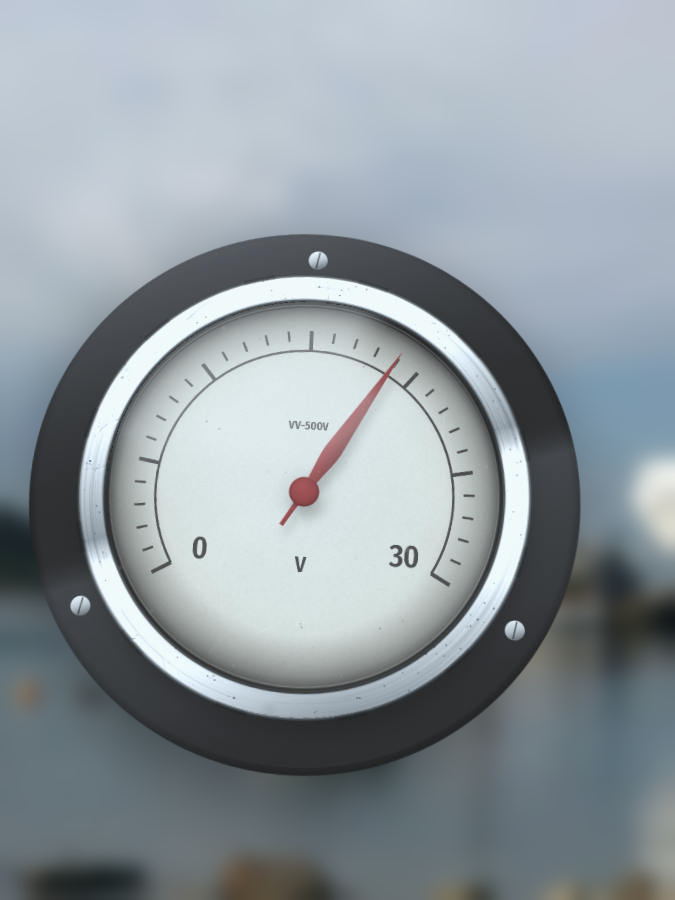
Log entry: 19 V
